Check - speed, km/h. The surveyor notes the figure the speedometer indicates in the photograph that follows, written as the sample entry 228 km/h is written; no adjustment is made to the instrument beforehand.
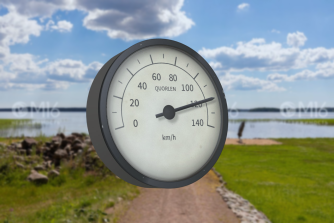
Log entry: 120 km/h
